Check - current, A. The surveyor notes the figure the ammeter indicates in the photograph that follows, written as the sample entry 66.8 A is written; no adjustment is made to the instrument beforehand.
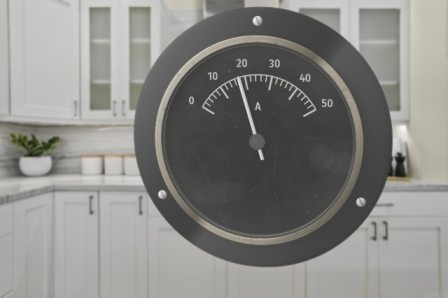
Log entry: 18 A
